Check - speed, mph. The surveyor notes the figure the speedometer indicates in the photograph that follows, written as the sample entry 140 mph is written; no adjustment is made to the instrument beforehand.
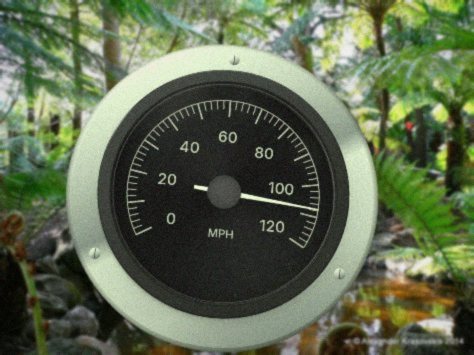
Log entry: 108 mph
